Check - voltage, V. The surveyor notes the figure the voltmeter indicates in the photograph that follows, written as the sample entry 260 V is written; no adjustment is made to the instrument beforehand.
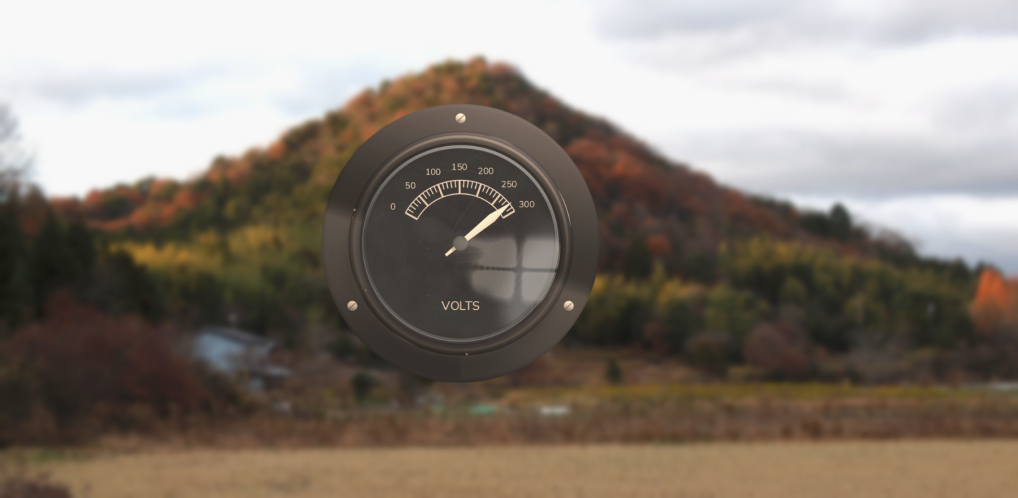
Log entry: 280 V
